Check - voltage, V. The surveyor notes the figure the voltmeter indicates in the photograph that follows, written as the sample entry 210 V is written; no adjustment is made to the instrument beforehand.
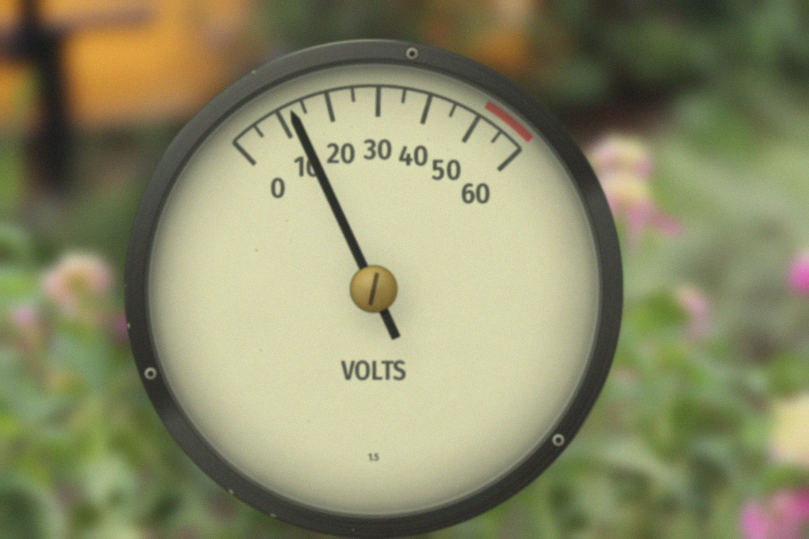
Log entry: 12.5 V
